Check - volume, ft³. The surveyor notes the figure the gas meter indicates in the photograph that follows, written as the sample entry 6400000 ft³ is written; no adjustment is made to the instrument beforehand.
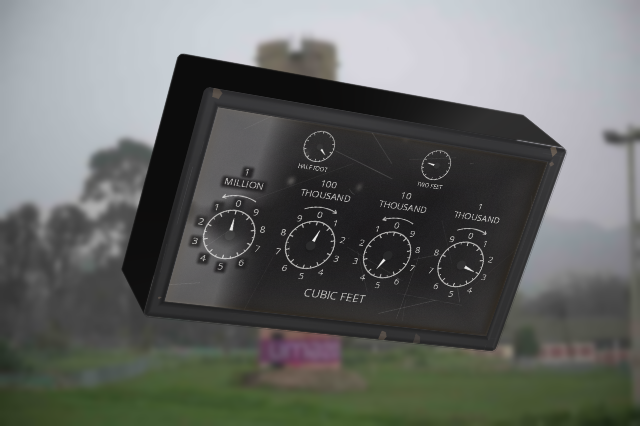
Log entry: 4300 ft³
